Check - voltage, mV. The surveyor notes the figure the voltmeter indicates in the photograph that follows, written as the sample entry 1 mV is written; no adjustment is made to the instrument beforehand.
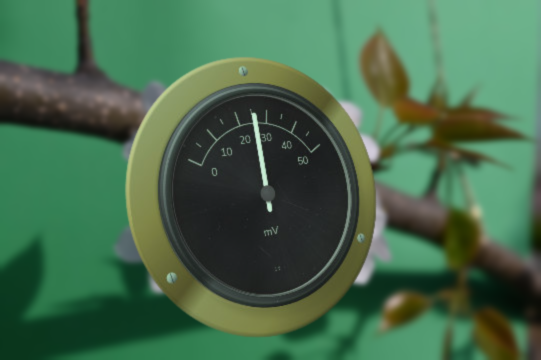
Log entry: 25 mV
